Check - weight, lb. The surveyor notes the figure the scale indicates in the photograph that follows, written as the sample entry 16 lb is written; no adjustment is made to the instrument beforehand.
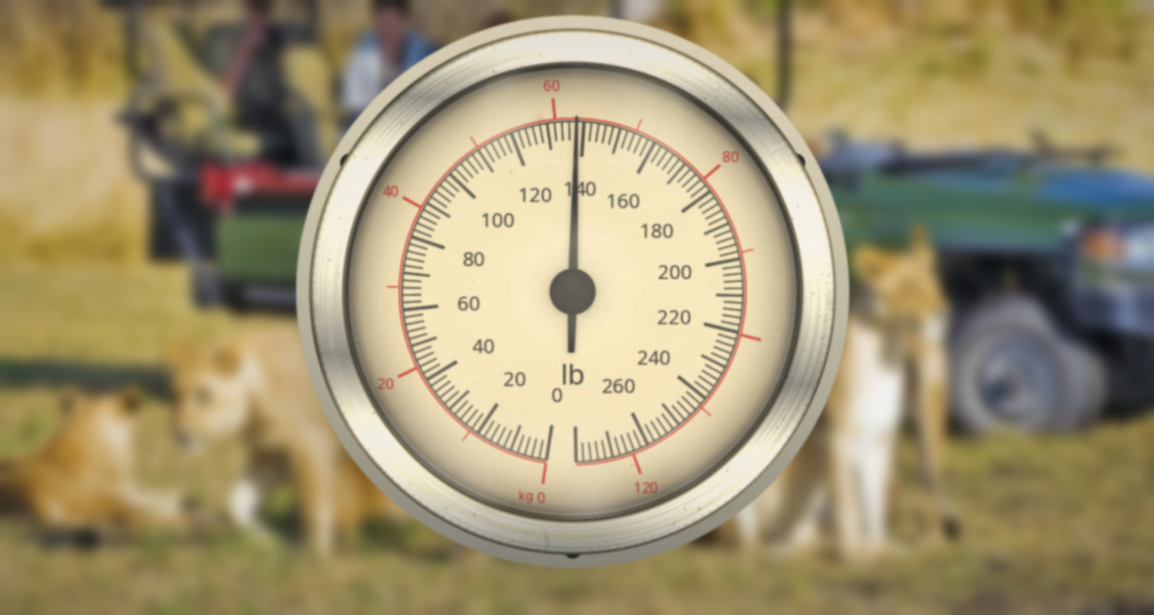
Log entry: 138 lb
